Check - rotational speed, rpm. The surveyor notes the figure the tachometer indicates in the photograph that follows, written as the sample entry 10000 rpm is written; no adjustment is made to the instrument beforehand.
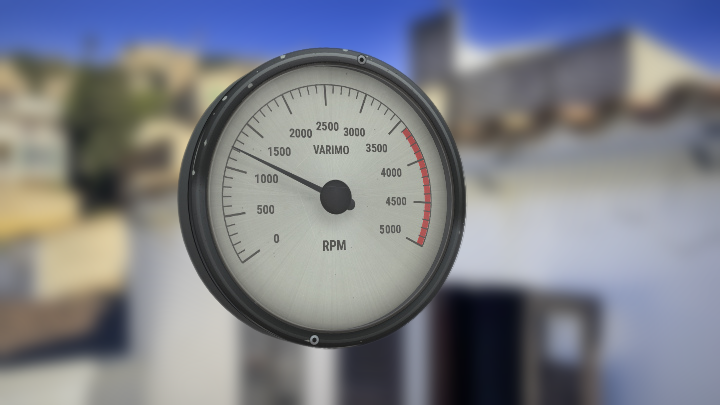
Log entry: 1200 rpm
